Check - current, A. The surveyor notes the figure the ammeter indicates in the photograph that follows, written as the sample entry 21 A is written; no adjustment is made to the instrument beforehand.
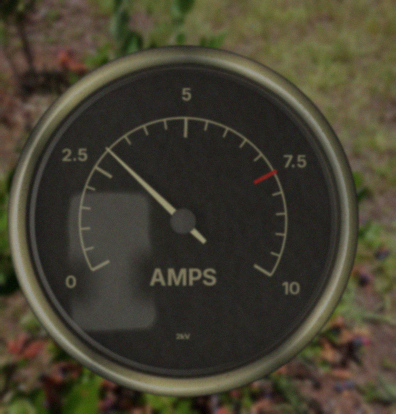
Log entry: 3 A
